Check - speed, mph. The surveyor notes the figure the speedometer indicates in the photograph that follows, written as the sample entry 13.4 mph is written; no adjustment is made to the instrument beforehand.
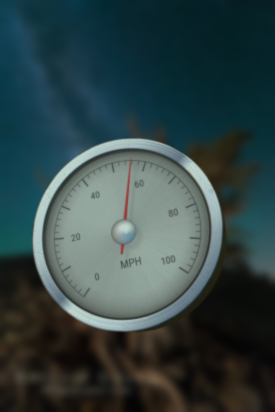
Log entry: 56 mph
